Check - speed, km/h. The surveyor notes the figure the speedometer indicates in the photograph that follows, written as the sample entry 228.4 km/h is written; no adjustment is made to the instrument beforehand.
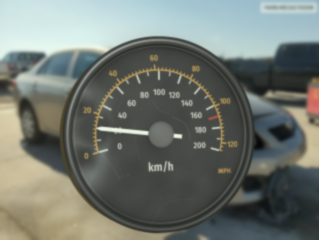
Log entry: 20 km/h
